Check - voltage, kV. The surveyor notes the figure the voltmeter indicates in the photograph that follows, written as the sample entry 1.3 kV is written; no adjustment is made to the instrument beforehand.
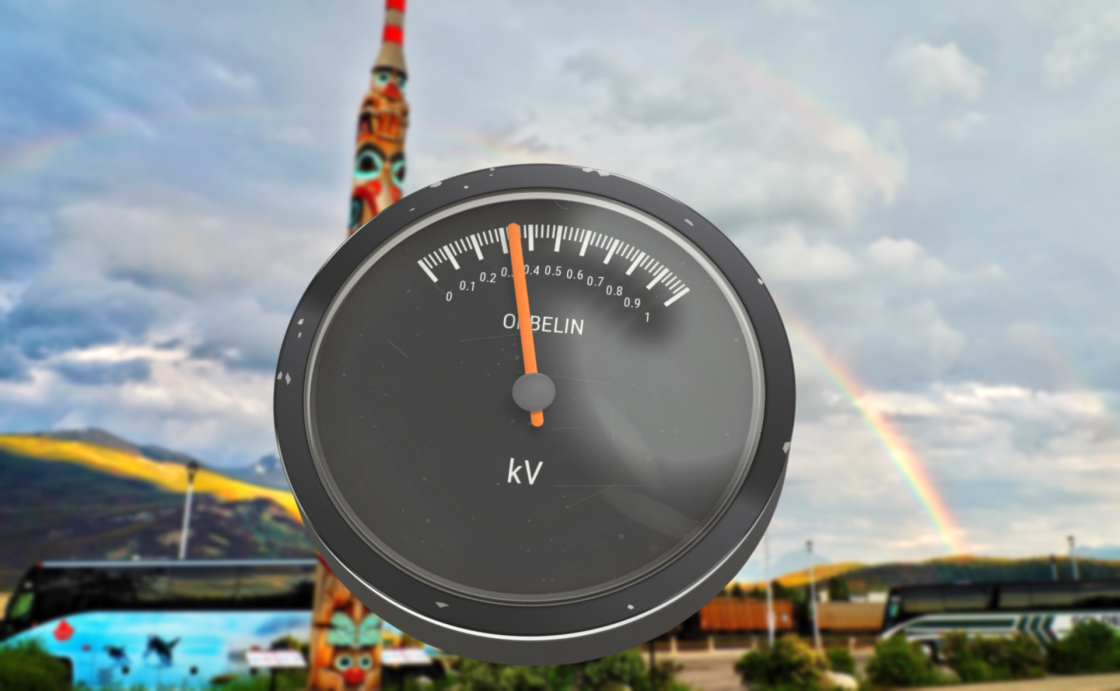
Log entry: 0.34 kV
